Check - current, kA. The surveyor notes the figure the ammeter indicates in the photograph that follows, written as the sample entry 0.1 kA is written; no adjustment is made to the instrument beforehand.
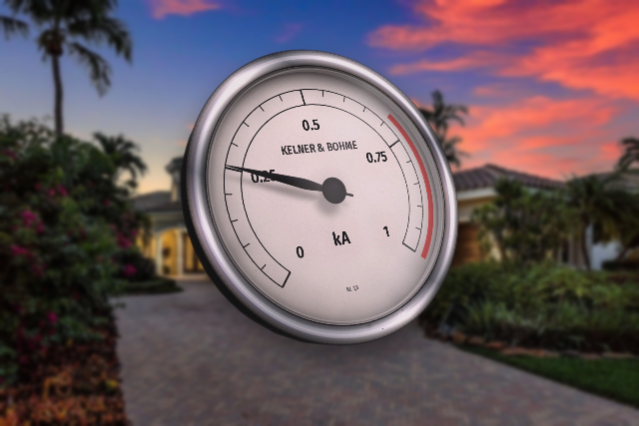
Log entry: 0.25 kA
